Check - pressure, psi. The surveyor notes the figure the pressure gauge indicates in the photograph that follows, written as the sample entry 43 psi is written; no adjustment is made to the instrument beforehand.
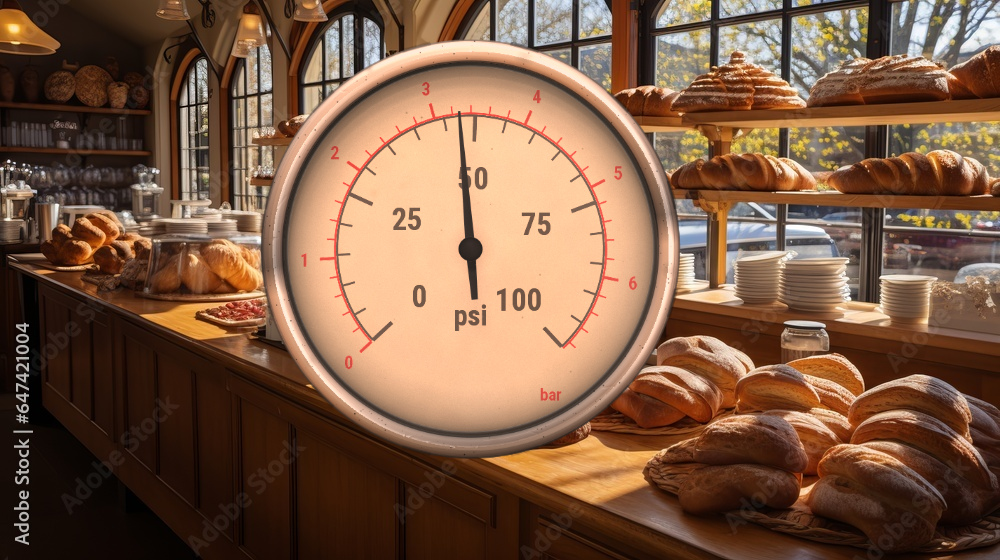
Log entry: 47.5 psi
